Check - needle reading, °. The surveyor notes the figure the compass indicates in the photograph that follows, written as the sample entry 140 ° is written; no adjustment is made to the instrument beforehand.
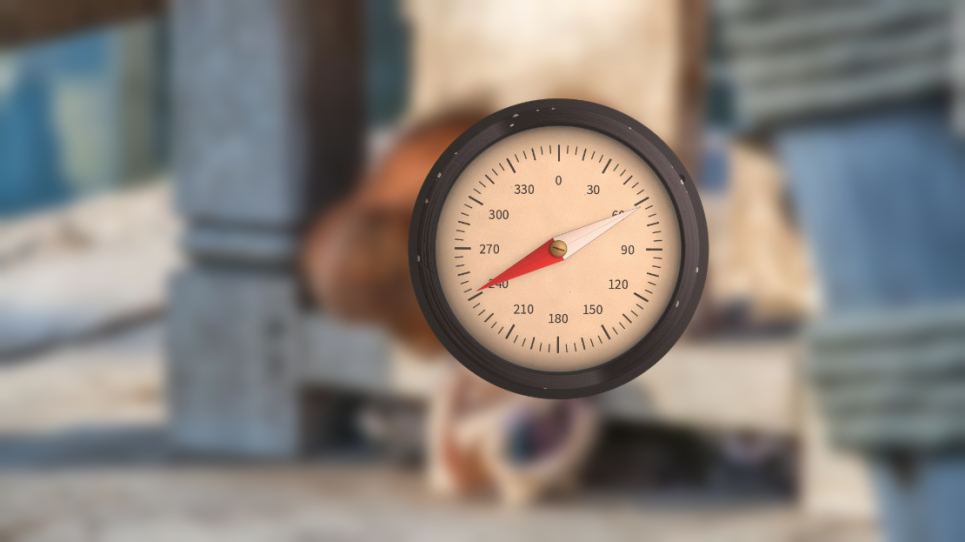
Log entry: 242.5 °
